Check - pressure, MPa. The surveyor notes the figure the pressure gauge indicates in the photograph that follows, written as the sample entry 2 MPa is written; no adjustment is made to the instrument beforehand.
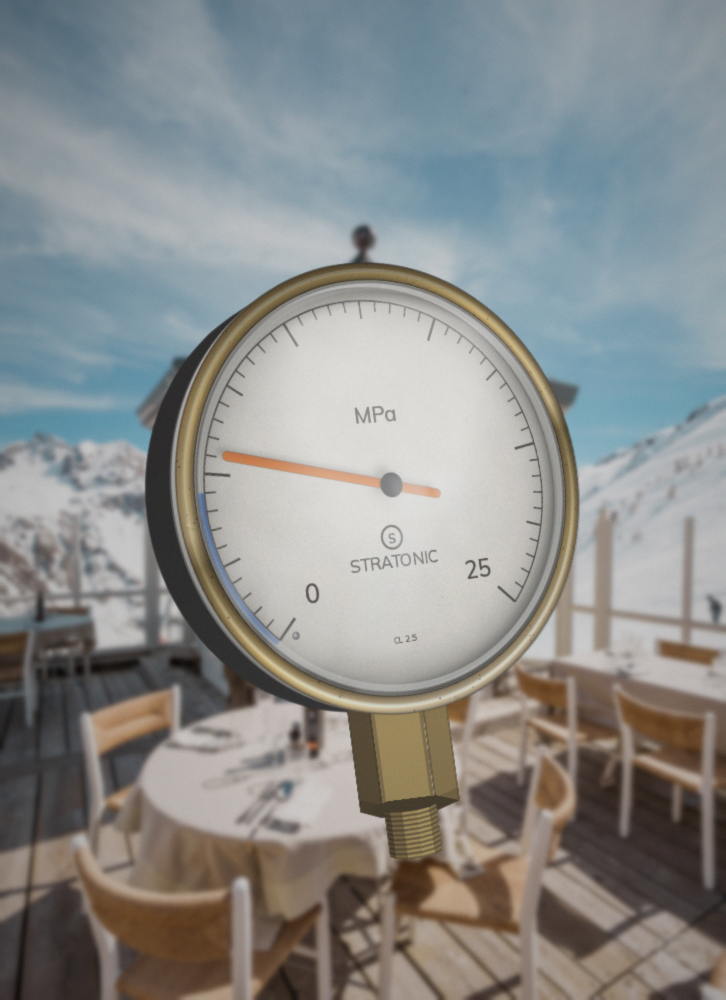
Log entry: 5.5 MPa
